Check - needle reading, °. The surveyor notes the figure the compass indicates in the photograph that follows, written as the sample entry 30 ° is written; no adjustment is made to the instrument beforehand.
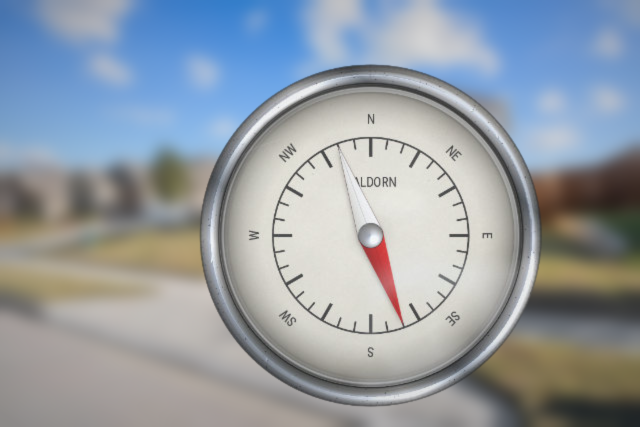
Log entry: 160 °
